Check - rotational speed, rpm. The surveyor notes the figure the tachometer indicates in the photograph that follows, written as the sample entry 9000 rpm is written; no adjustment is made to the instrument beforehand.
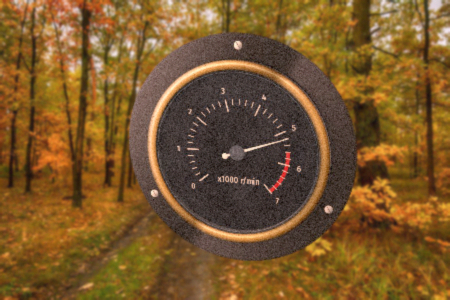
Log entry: 5200 rpm
